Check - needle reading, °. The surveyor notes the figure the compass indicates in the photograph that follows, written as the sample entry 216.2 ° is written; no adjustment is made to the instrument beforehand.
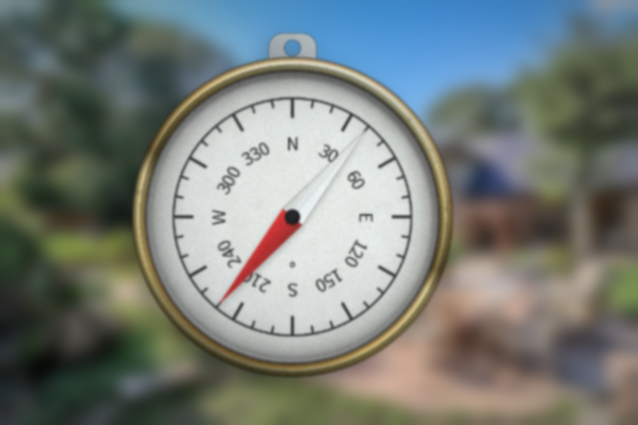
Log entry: 220 °
